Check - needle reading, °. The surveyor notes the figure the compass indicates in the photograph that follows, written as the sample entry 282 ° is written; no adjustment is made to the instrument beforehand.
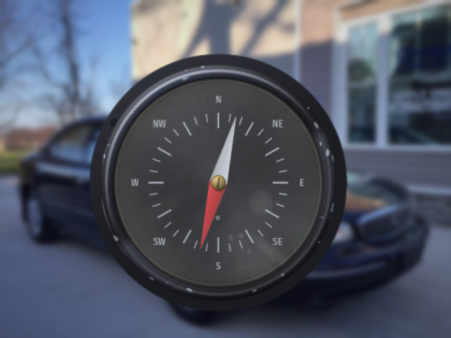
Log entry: 195 °
